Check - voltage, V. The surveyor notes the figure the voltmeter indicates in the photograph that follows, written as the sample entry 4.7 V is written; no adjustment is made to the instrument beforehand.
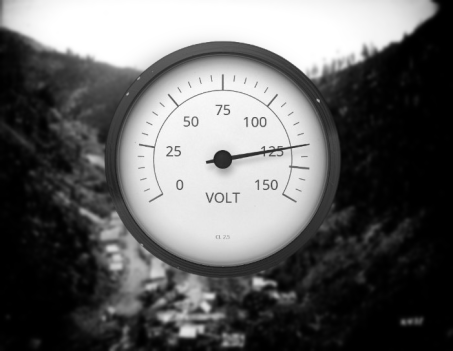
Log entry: 125 V
